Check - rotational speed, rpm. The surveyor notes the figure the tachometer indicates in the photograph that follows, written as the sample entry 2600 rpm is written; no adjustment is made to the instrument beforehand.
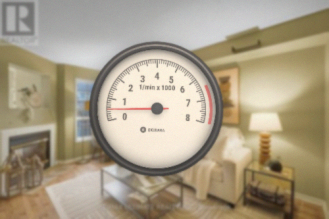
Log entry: 500 rpm
